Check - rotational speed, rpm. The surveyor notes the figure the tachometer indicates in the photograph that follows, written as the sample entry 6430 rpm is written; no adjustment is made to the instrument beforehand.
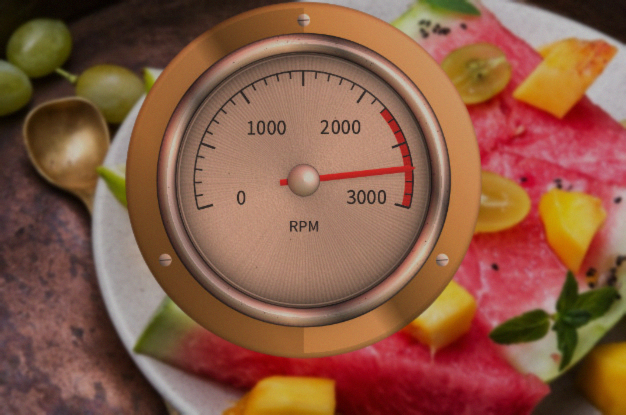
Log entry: 2700 rpm
